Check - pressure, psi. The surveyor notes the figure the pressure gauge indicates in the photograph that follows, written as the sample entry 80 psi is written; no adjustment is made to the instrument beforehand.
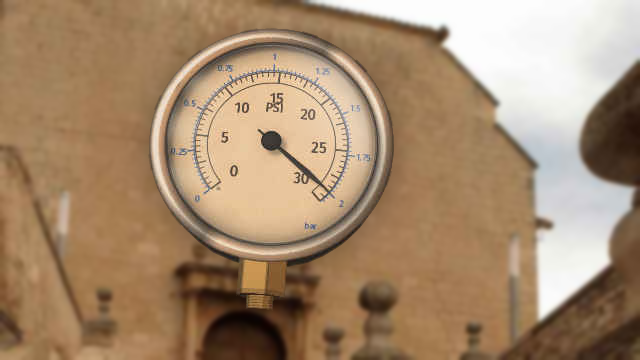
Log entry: 29 psi
